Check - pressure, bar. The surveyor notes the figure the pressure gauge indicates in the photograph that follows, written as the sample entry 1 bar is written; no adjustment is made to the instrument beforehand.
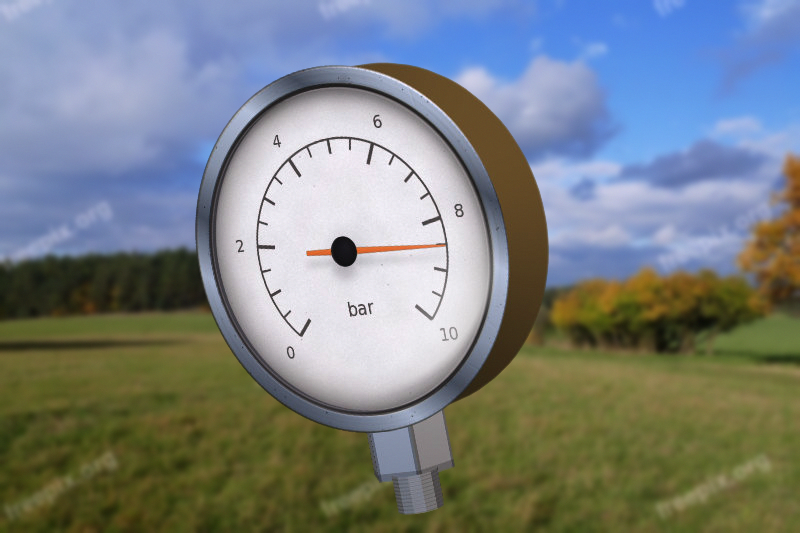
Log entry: 8.5 bar
